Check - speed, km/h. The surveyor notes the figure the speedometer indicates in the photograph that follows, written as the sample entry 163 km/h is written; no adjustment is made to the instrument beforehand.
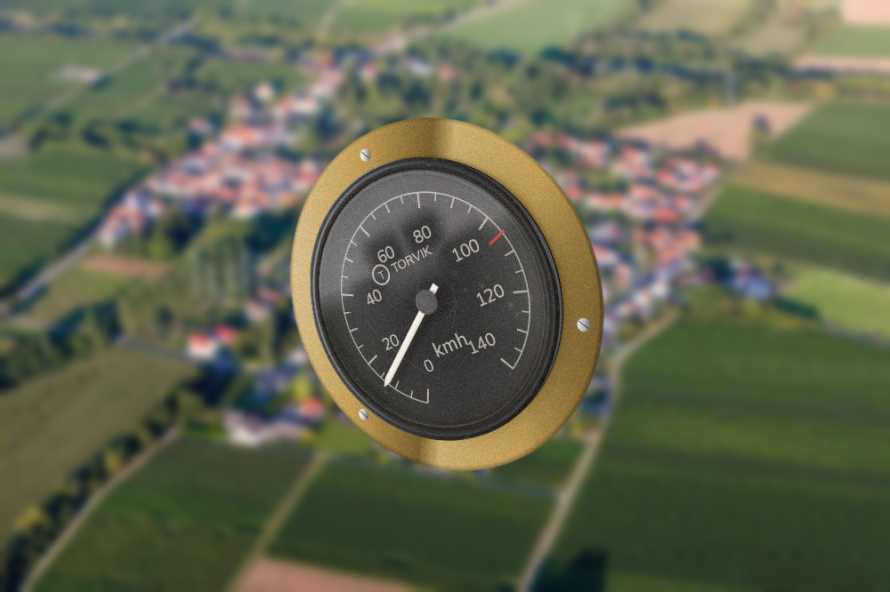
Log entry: 12.5 km/h
